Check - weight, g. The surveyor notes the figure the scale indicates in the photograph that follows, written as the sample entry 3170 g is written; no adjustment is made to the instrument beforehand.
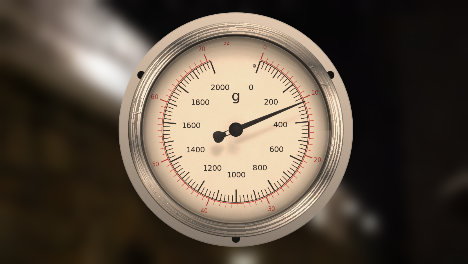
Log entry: 300 g
